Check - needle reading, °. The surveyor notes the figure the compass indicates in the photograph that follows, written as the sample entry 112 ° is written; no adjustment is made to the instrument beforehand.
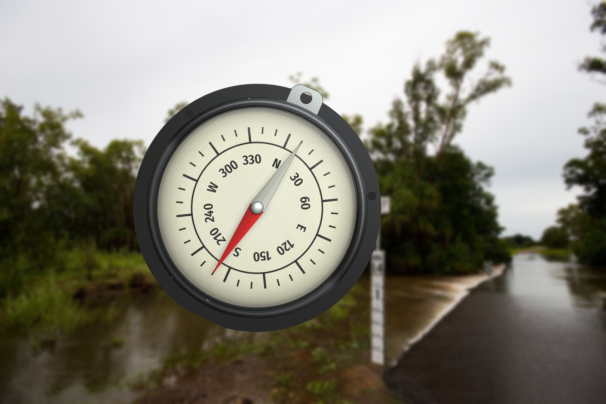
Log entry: 190 °
